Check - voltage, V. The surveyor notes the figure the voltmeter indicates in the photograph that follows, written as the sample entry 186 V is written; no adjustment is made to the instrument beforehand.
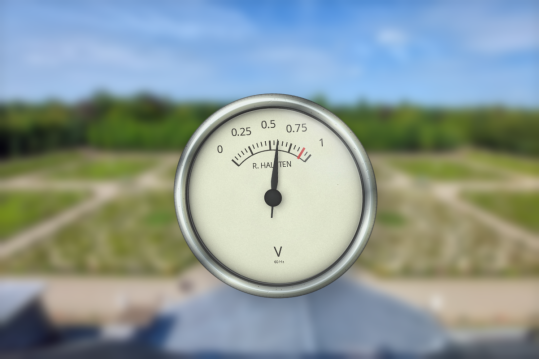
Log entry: 0.6 V
